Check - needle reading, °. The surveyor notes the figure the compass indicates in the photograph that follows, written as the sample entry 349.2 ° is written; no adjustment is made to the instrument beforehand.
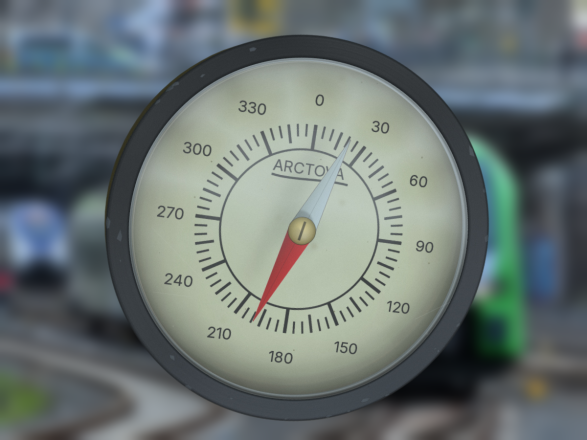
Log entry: 200 °
